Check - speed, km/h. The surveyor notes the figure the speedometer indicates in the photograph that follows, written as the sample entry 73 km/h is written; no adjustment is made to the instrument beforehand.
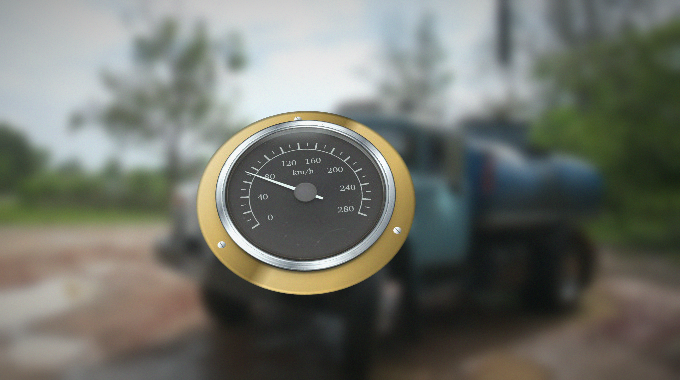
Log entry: 70 km/h
